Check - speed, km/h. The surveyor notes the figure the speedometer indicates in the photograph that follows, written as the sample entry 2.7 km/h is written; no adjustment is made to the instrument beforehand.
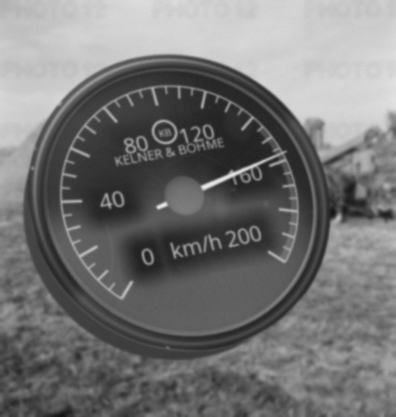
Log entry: 157.5 km/h
